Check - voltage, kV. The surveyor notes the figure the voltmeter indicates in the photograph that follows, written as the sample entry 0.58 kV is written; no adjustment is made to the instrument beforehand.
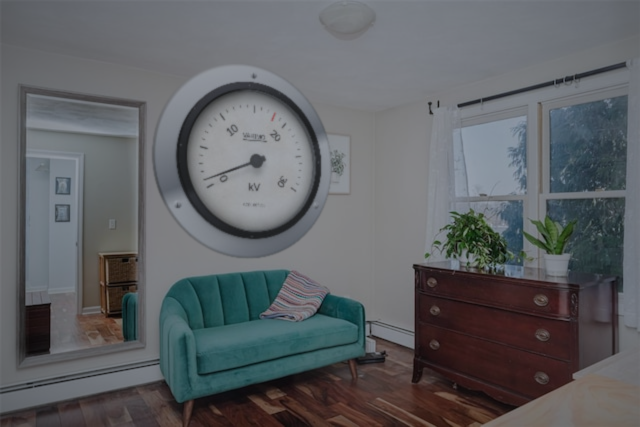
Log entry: 1 kV
